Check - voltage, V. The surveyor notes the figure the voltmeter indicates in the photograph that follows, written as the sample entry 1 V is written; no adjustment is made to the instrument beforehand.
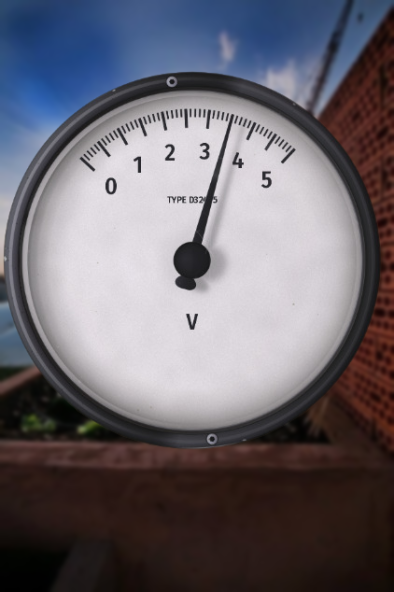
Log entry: 3.5 V
